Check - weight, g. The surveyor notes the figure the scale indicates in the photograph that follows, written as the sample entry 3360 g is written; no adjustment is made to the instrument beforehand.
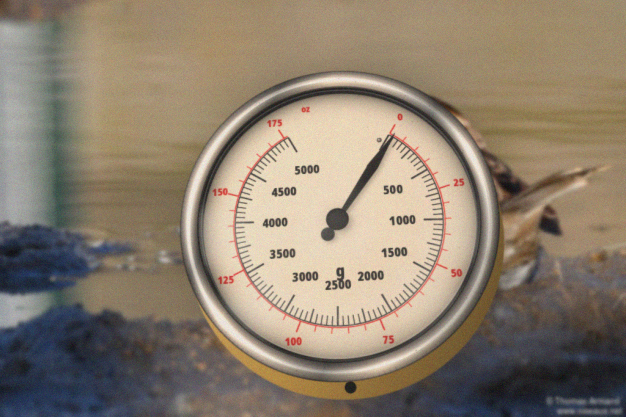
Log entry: 50 g
